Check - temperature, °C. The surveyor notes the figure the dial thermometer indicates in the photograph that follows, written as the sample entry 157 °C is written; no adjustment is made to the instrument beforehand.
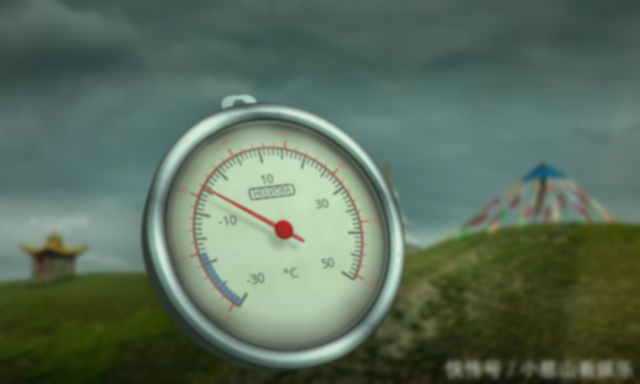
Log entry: -5 °C
